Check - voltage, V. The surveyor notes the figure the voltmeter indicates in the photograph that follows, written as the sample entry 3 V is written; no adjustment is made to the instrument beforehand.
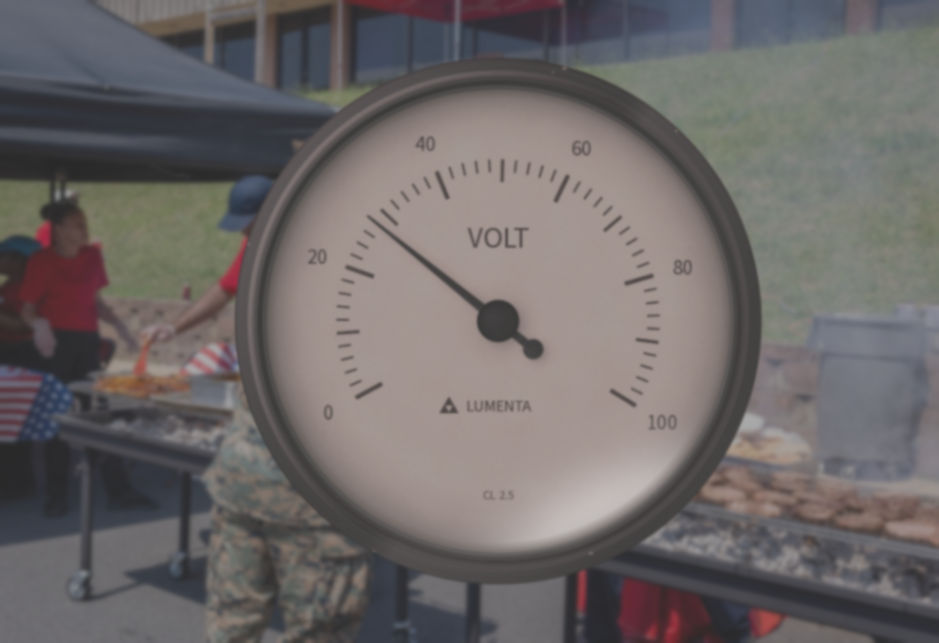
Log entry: 28 V
